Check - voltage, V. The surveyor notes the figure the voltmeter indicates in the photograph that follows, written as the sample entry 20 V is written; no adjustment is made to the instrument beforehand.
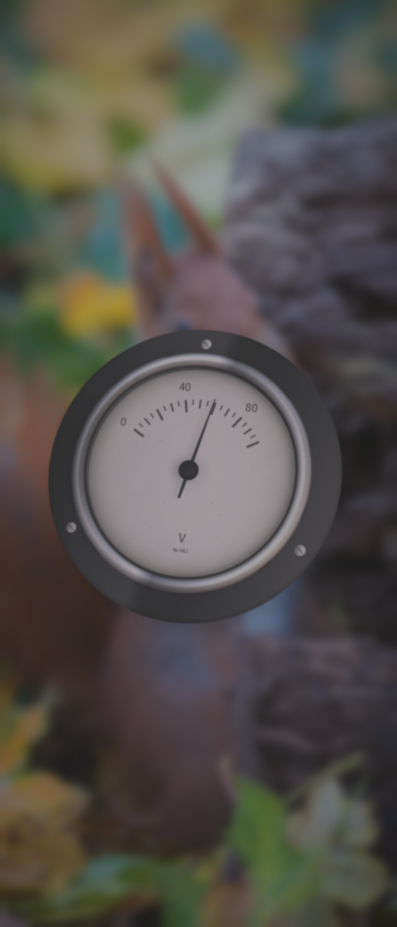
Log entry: 60 V
